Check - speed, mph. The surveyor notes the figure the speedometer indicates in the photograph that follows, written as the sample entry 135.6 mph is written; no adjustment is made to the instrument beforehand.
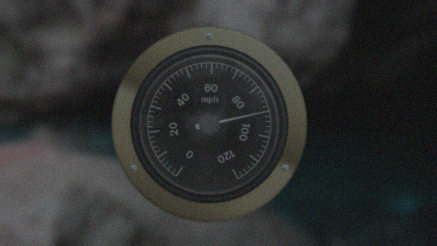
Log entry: 90 mph
